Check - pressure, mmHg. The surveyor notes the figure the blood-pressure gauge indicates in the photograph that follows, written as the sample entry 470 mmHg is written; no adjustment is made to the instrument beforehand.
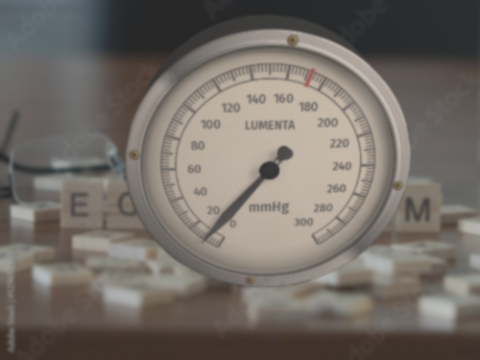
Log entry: 10 mmHg
